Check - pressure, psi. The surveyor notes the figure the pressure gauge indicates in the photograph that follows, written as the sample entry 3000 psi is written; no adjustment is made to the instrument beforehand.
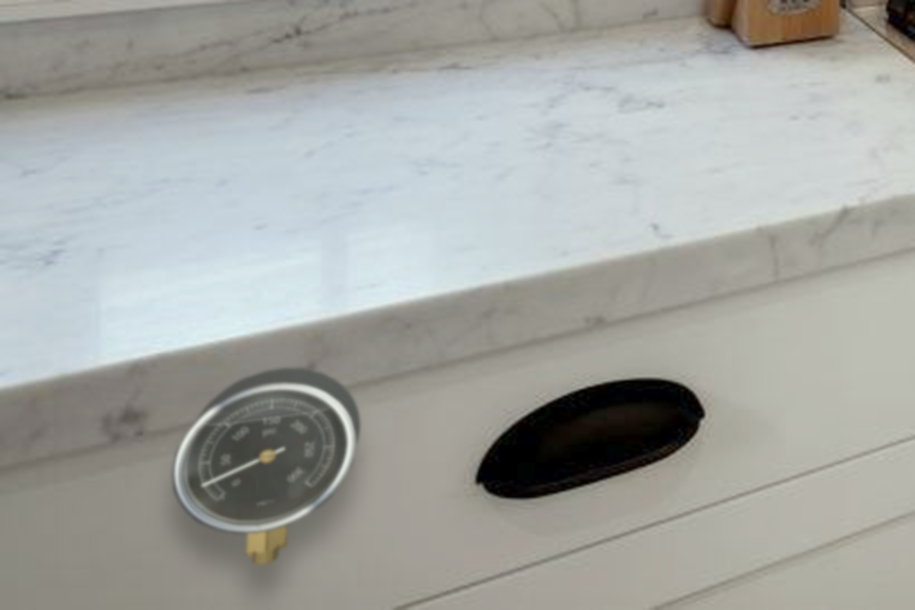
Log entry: 25 psi
